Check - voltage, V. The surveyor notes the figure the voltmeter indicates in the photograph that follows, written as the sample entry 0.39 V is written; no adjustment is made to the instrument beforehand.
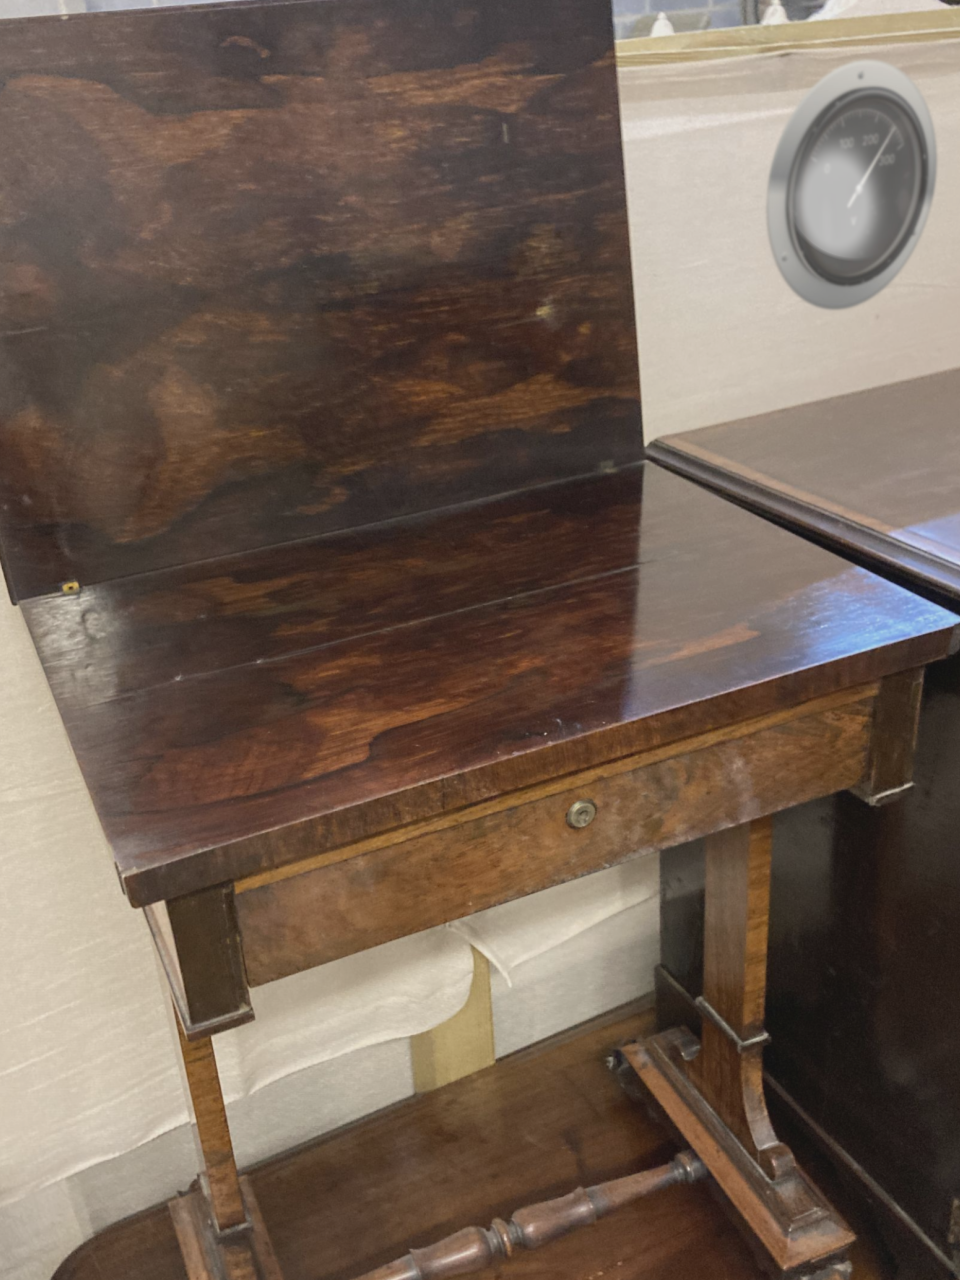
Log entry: 250 V
